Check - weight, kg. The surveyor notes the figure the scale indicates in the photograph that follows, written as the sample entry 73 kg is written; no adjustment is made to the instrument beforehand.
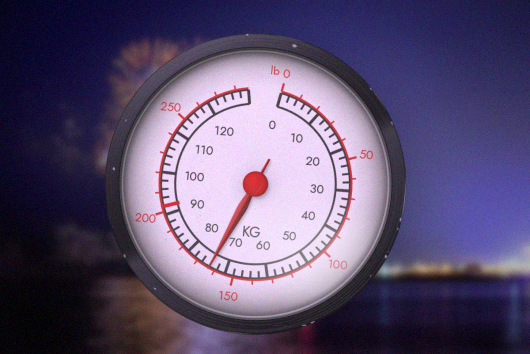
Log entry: 74 kg
